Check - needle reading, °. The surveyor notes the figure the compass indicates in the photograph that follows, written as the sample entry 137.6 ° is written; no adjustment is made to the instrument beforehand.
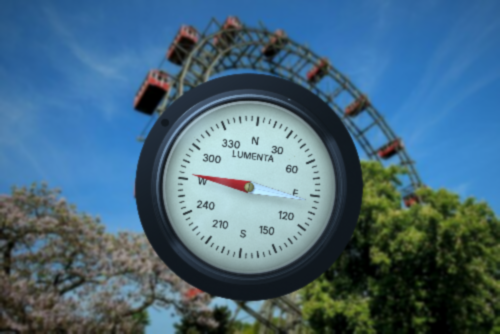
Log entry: 275 °
